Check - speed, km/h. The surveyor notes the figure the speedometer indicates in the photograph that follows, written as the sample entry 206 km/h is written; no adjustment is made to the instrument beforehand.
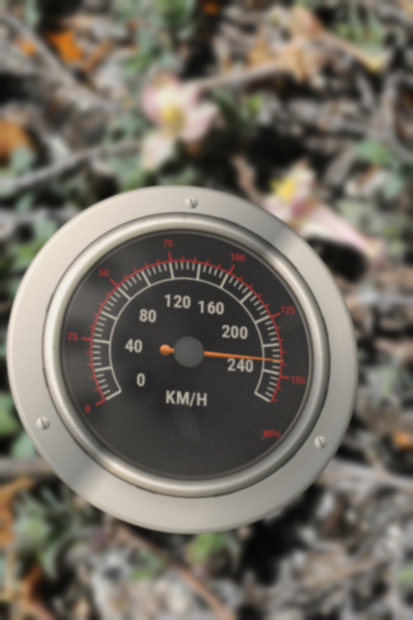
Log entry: 232 km/h
